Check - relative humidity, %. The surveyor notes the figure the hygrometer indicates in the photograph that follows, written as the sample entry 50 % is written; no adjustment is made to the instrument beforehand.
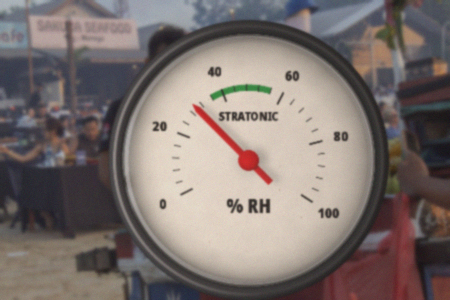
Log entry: 30 %
